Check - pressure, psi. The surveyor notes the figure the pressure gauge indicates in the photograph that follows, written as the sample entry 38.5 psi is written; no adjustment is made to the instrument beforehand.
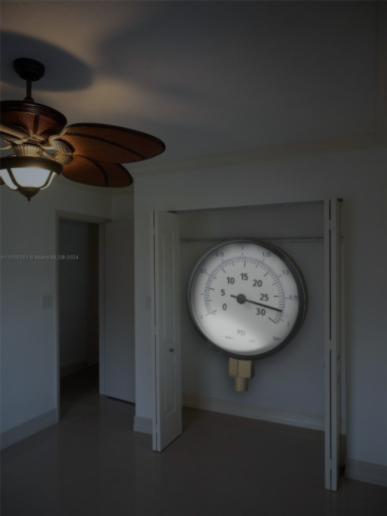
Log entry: 27.5 psi
